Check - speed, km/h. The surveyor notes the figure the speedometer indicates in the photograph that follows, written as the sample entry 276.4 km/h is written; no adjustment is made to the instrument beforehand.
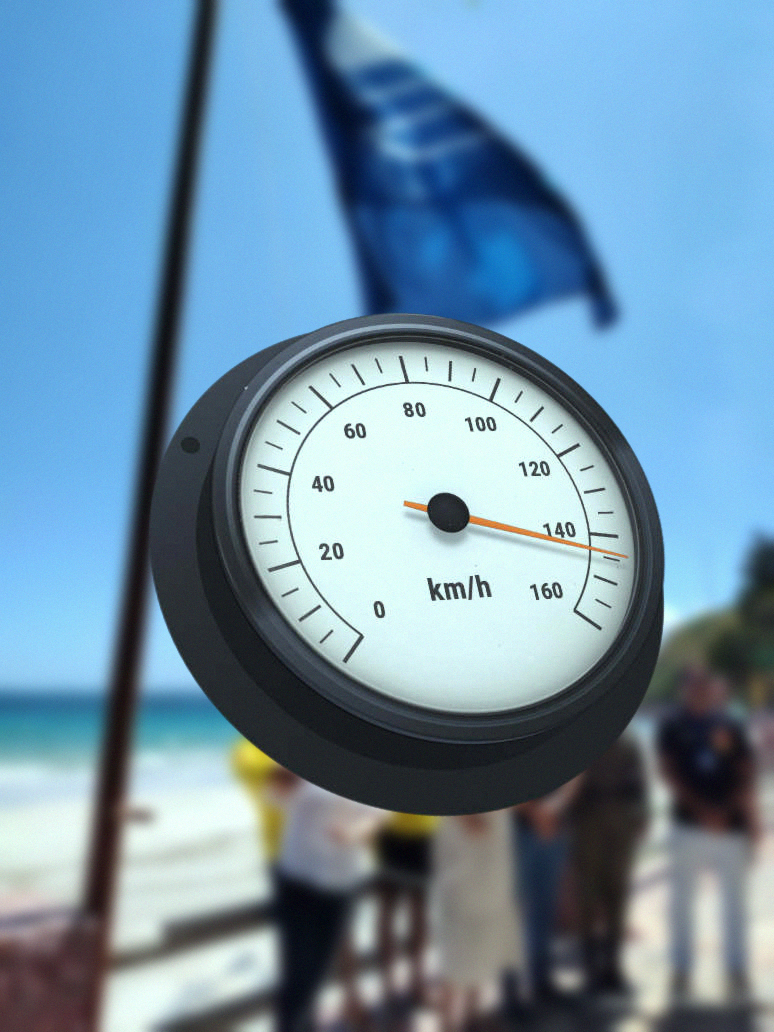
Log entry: 145 km/h
